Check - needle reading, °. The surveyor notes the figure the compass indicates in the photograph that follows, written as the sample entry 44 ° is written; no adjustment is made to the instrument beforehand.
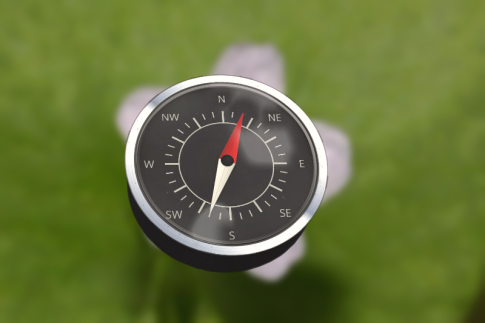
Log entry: 20 °
